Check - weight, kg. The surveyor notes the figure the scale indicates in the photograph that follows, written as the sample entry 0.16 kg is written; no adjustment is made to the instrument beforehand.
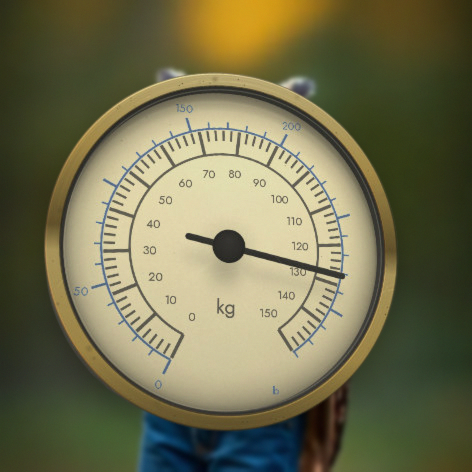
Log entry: 128 kg
